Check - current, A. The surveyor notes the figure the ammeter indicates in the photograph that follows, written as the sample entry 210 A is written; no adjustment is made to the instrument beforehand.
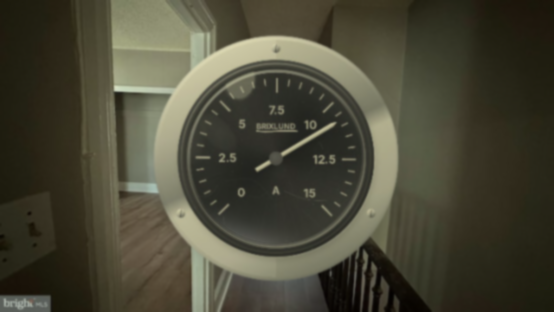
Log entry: 10.75 A
